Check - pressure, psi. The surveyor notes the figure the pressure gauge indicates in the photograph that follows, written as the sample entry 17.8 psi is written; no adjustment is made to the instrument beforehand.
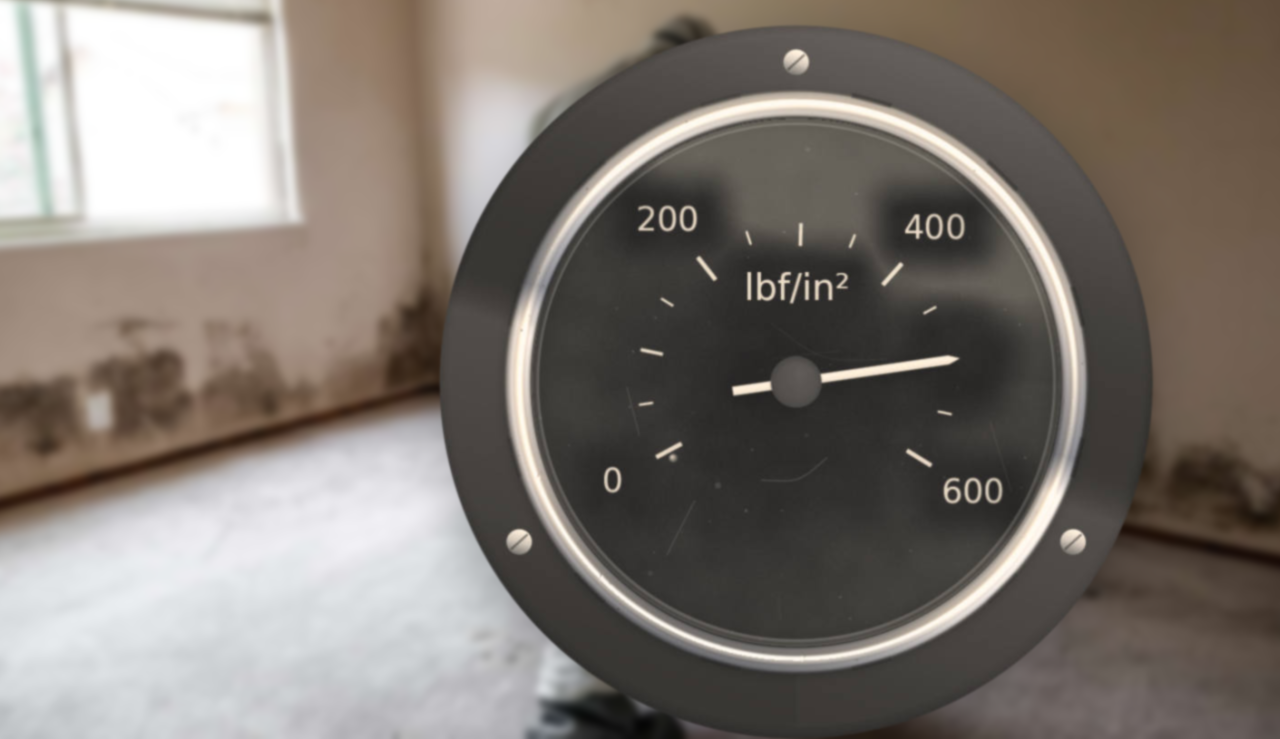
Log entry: 500 psi
